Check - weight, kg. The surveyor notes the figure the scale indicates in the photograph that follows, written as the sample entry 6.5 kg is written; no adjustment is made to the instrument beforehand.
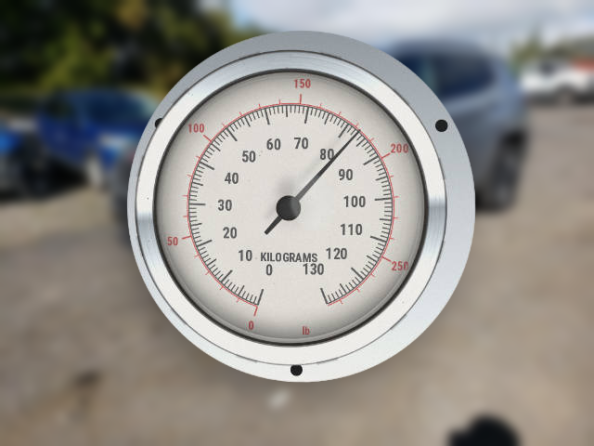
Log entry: 83 kg
